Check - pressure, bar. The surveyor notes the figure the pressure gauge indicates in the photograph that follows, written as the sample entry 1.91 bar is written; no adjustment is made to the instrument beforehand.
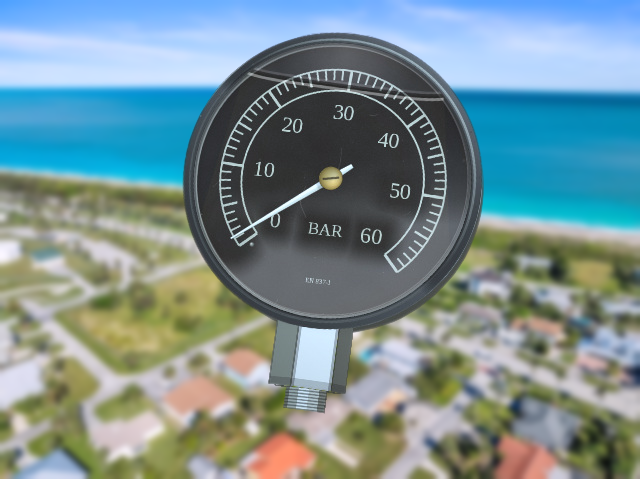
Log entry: 1 bar
